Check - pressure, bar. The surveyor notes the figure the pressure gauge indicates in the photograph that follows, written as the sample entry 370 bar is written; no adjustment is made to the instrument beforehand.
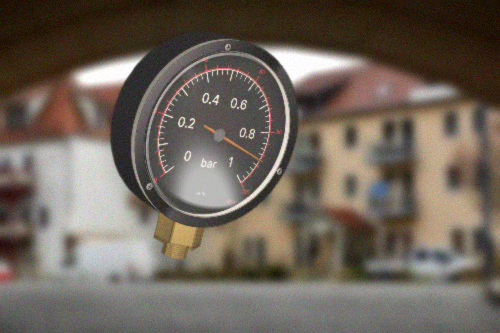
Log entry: 0.9 bar
